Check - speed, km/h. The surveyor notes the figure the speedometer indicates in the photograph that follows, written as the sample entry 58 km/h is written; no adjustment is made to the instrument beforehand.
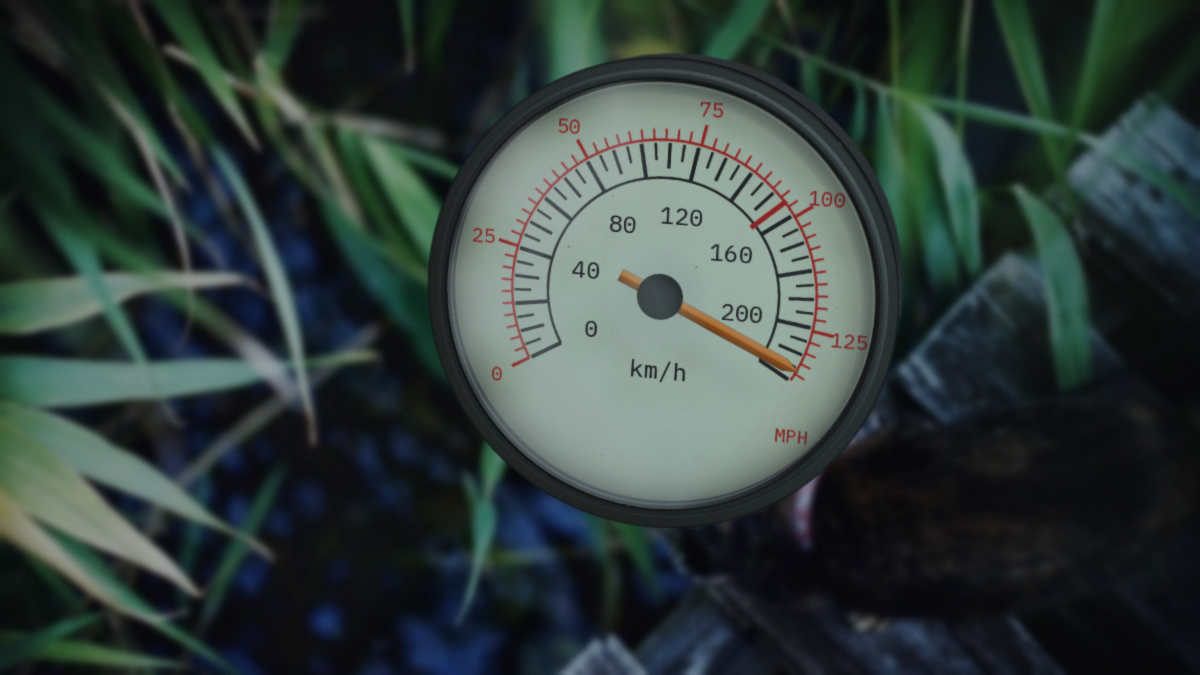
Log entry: 215 km/h
